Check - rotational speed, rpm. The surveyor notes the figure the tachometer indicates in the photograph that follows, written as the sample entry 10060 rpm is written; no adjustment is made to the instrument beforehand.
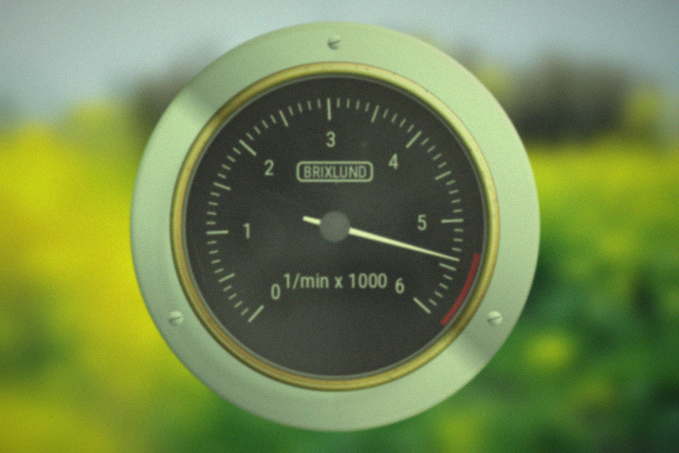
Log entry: 5400 rpm
